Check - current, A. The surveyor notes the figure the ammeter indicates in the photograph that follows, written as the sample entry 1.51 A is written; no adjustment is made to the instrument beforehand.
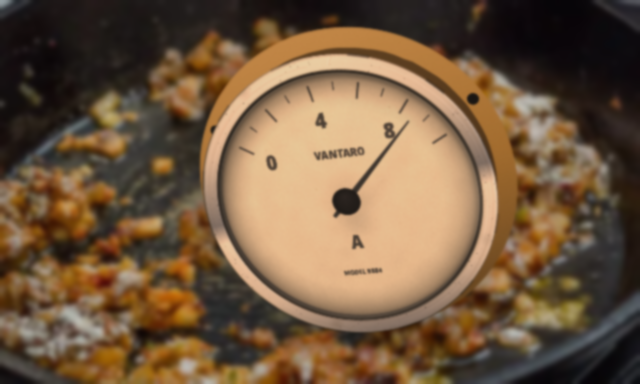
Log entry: 8.5 A
